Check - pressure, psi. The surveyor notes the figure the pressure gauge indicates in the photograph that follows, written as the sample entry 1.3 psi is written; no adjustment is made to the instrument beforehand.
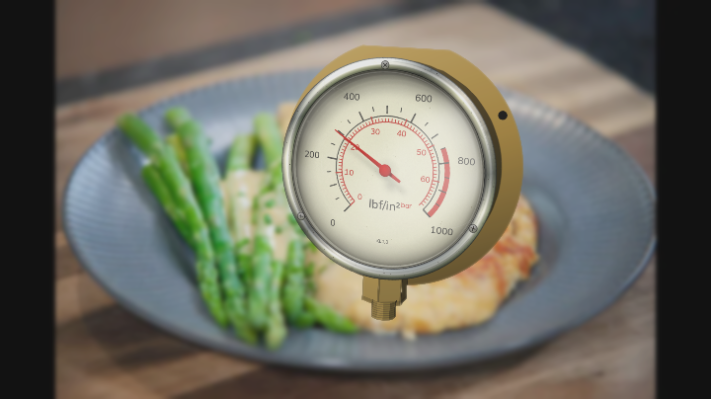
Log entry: 300 psi
